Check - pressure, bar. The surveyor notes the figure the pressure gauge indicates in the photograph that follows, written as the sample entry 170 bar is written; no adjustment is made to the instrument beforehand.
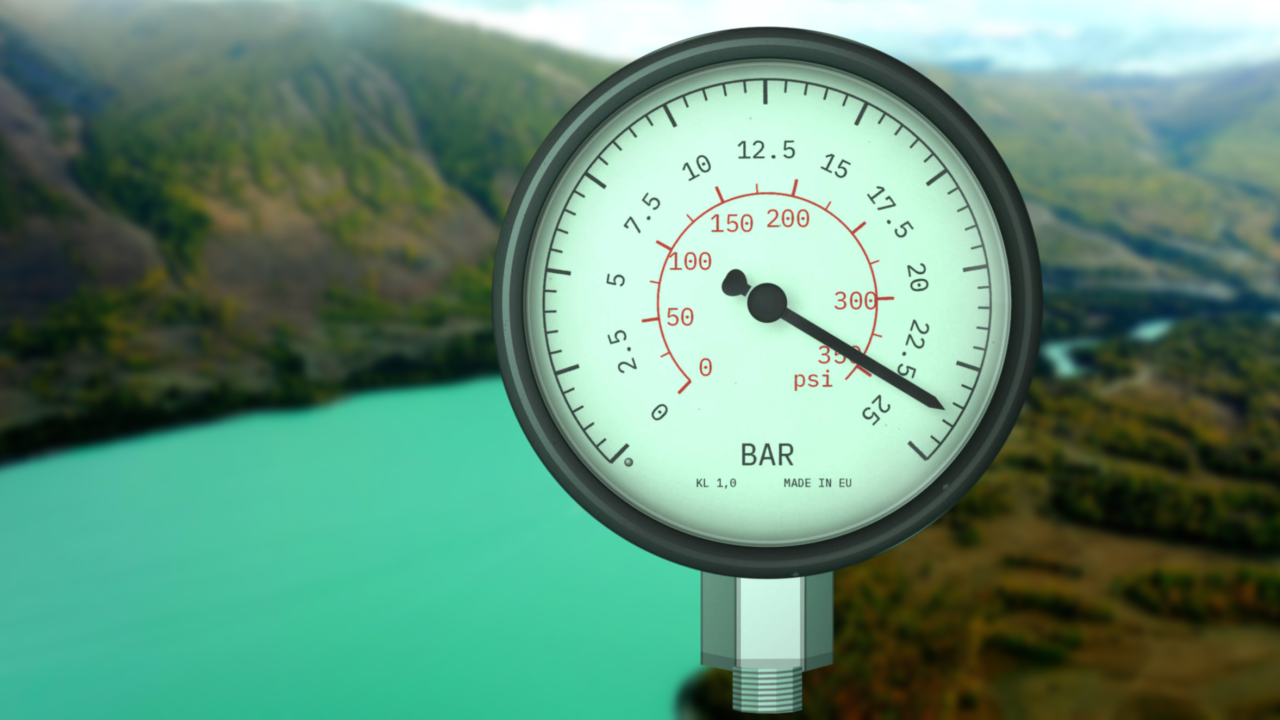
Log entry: 23.75 bar
